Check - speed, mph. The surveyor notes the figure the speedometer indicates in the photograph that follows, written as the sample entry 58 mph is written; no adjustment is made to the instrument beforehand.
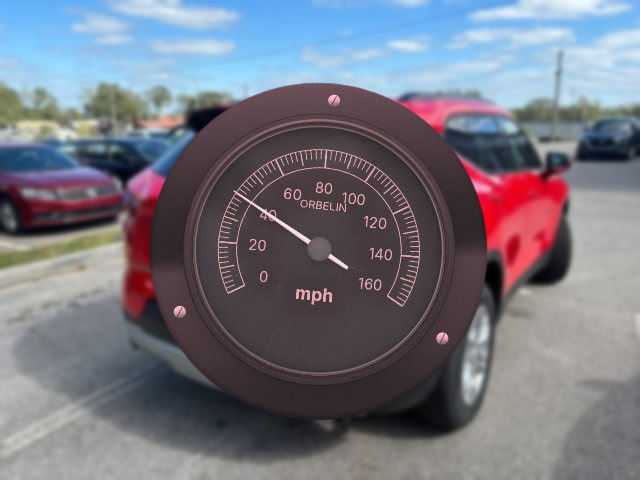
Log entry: 40 mph
